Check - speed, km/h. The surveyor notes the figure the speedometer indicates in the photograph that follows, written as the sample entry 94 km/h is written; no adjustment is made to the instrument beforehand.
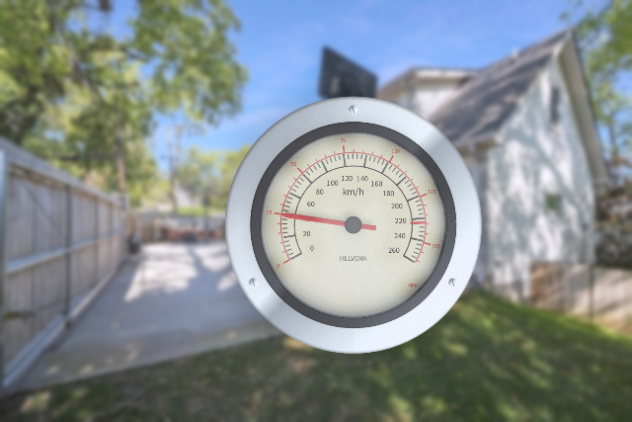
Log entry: 40 km/h
